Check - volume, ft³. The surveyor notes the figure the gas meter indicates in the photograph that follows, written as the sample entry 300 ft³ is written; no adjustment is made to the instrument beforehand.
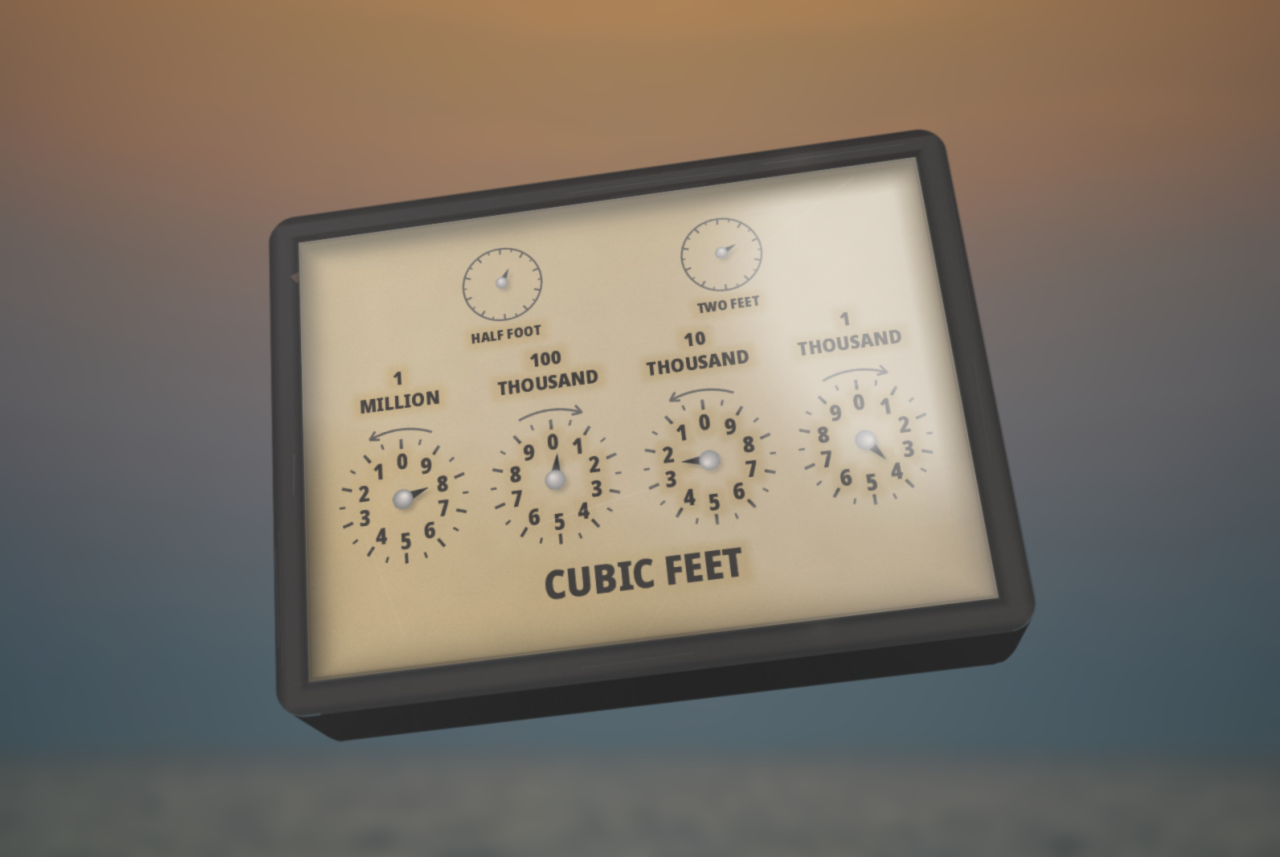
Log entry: 802400 ft³
